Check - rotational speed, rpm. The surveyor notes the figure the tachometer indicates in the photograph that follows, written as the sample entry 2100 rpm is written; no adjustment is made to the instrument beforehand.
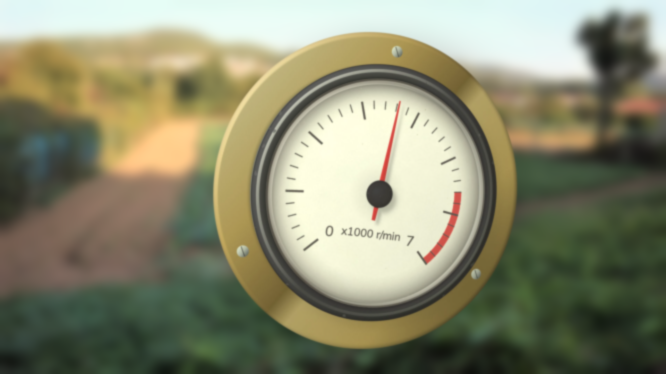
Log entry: 3600 rpm
